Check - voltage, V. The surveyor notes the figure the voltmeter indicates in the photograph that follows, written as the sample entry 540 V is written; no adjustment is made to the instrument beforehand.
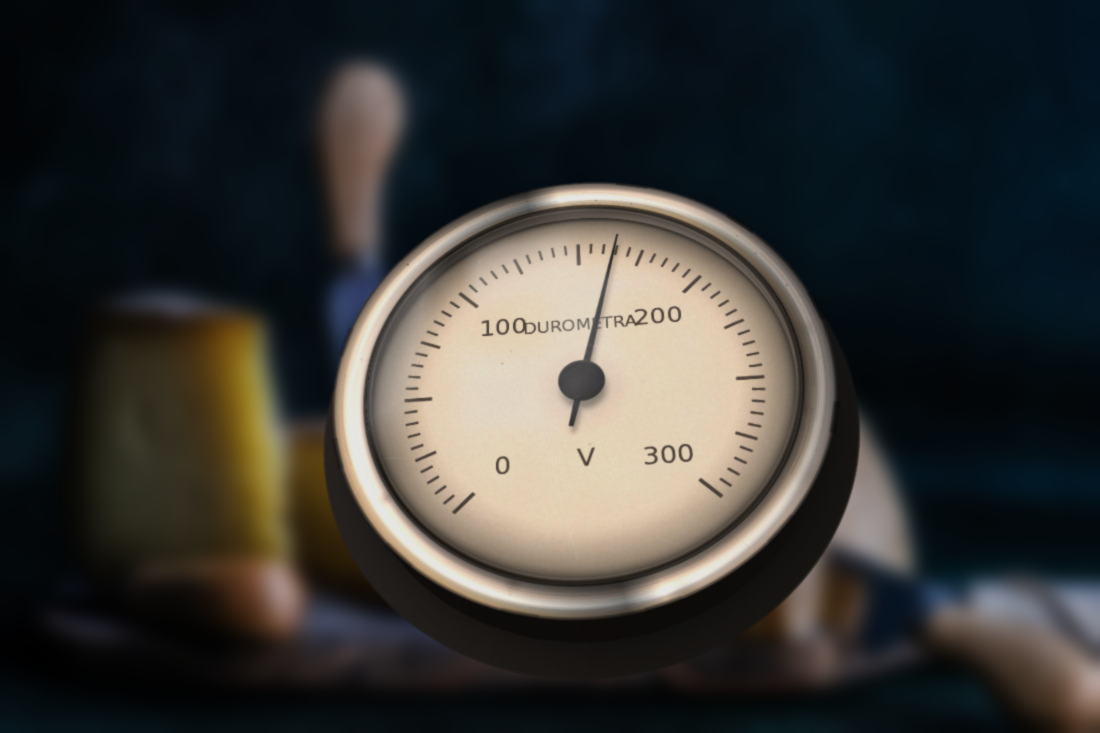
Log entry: 165 V
